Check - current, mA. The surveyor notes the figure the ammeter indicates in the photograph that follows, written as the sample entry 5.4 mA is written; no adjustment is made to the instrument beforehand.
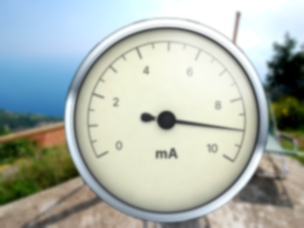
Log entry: 9 mA
